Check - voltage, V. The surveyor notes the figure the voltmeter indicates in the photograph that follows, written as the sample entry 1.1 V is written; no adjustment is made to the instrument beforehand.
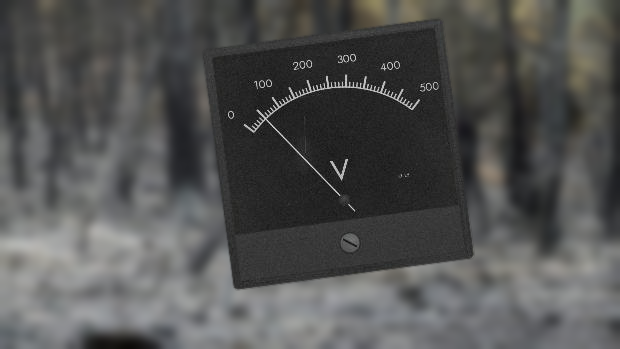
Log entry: 50 V
